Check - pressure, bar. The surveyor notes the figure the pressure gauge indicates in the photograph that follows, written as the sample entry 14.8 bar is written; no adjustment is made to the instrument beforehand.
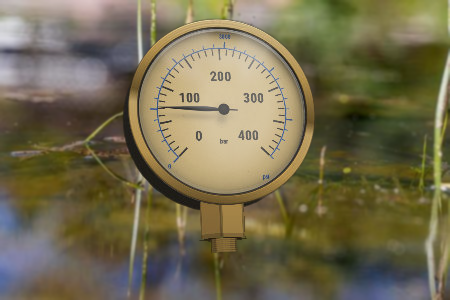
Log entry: 70 bar
